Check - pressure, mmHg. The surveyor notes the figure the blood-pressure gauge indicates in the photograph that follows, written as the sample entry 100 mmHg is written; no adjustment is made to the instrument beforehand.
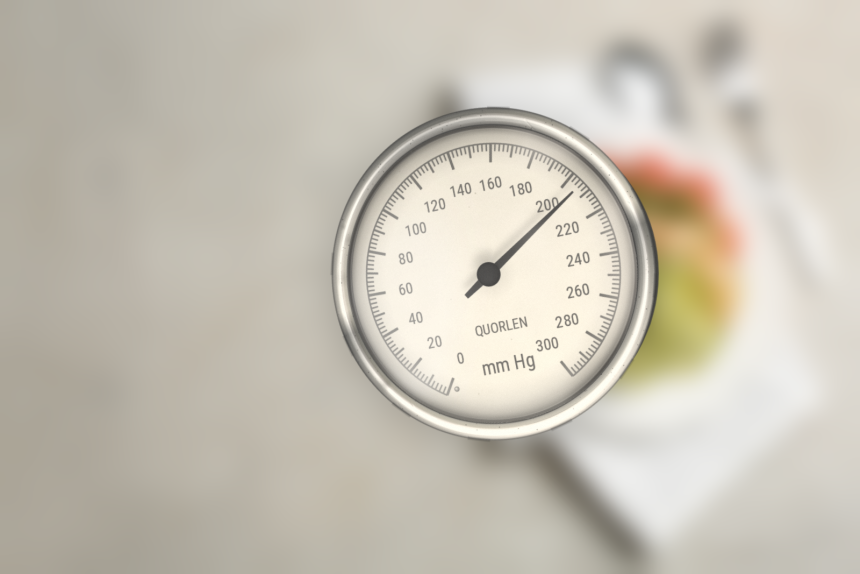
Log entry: 206 mmHg
